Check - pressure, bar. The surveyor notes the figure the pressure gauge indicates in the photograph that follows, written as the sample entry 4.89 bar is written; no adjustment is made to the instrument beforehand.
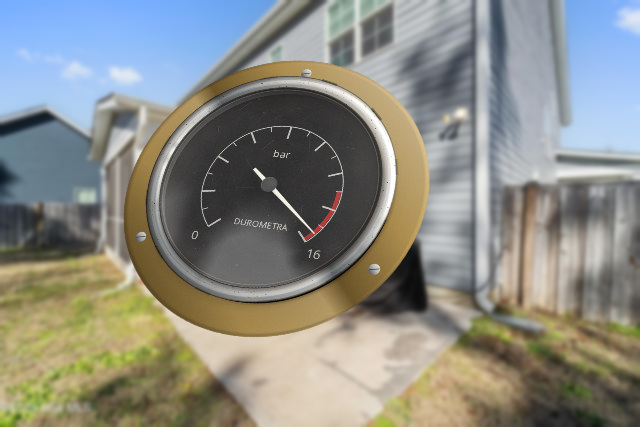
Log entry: 15.5 bar
